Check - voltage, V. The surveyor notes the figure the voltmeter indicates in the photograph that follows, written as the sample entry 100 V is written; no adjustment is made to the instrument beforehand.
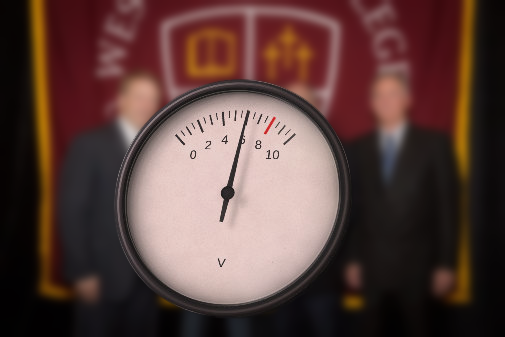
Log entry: 6 V
